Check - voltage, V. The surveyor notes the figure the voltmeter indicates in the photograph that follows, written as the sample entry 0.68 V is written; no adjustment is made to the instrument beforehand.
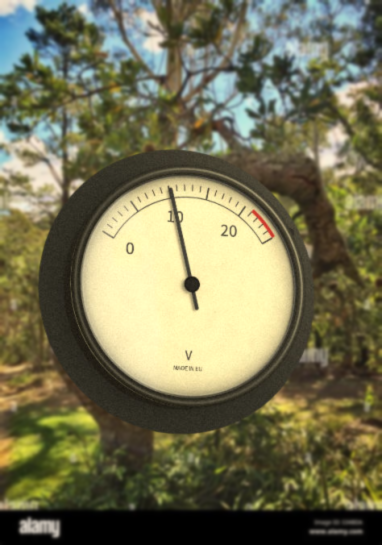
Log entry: 10 V
